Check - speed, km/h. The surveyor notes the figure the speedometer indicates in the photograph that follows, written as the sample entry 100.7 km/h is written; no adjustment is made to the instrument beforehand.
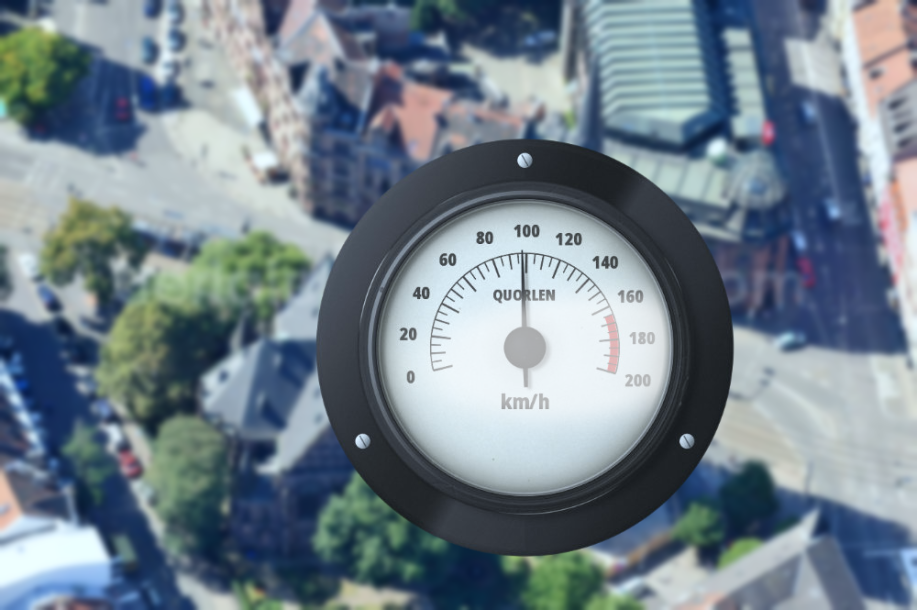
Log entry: 97.5 km/h
